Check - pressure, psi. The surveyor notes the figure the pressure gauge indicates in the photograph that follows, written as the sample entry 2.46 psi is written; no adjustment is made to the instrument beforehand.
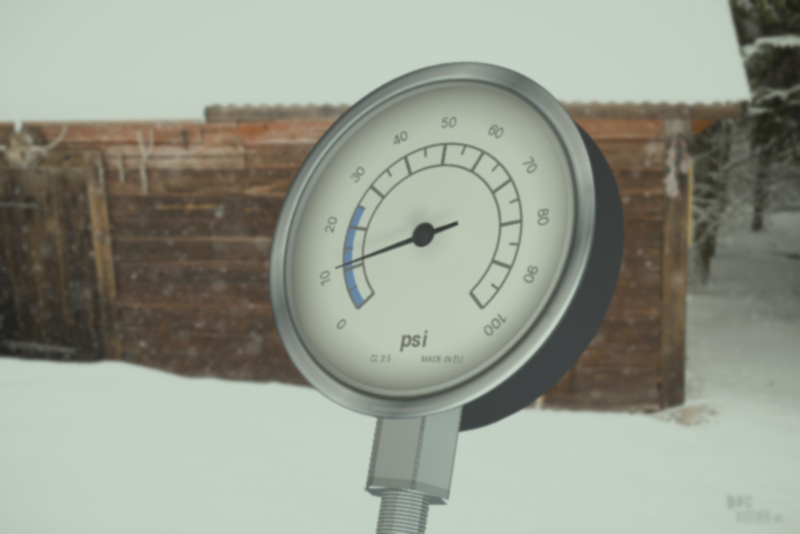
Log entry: 10 psi
